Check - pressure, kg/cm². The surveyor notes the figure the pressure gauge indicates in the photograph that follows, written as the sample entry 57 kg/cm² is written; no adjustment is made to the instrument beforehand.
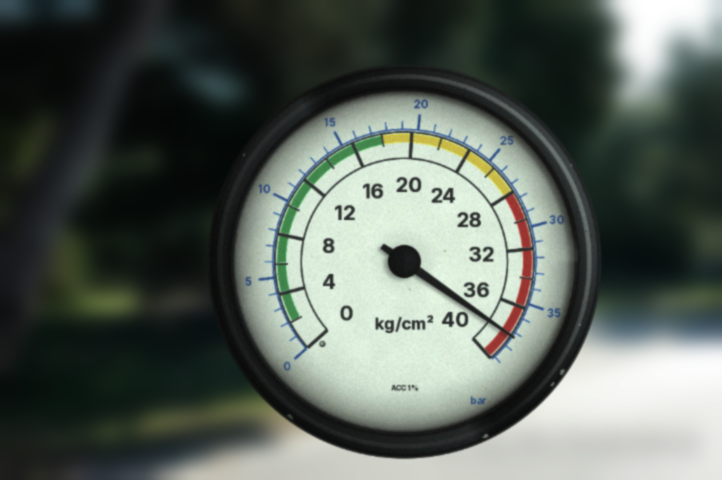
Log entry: 38 kg/cm²
